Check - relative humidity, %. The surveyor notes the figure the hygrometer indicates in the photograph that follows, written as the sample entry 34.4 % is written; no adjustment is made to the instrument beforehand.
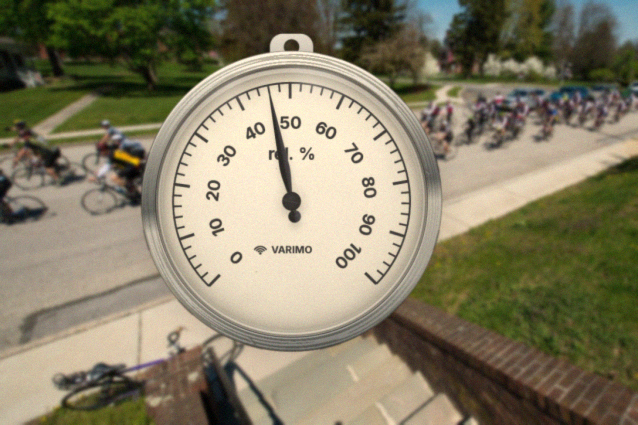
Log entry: 46 %
